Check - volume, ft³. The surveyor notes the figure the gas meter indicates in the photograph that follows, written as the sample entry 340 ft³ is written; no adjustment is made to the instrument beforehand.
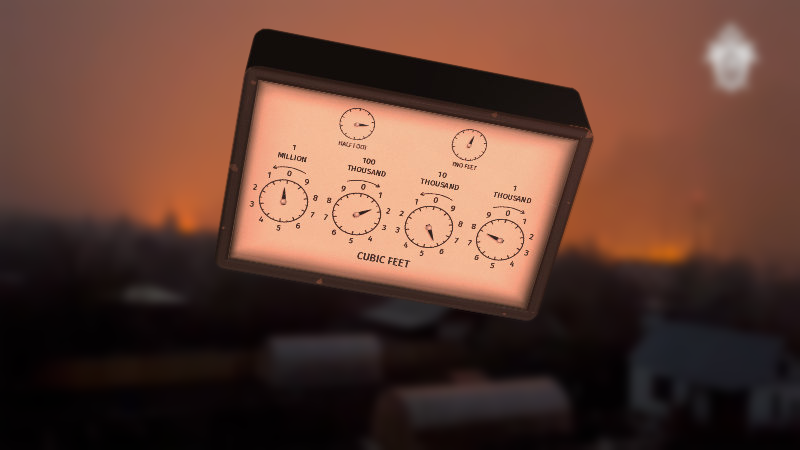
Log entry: 15800 ft³
